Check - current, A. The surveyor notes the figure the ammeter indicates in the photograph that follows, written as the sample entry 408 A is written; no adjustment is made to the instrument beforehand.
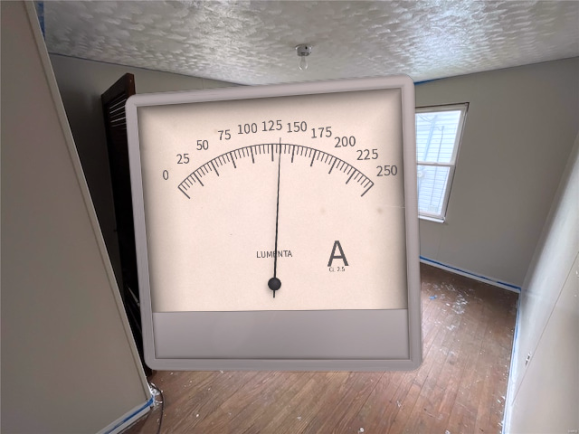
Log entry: 135 A
